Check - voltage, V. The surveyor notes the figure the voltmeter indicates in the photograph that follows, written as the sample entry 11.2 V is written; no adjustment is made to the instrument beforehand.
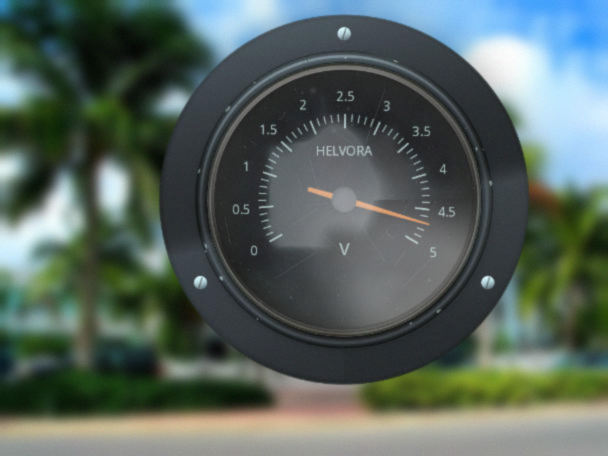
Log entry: 4.7 V
